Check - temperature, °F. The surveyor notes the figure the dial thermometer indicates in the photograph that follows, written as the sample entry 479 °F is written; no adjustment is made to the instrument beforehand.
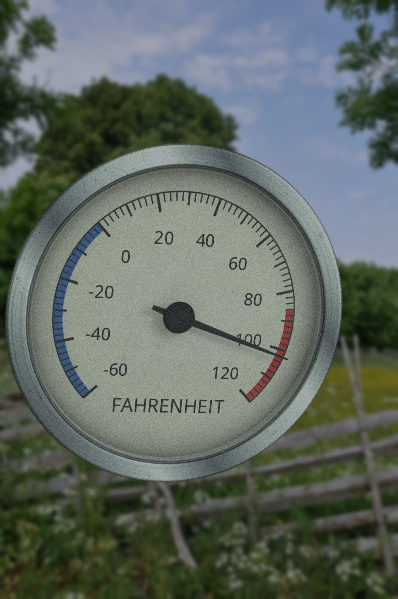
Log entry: 102 °F
